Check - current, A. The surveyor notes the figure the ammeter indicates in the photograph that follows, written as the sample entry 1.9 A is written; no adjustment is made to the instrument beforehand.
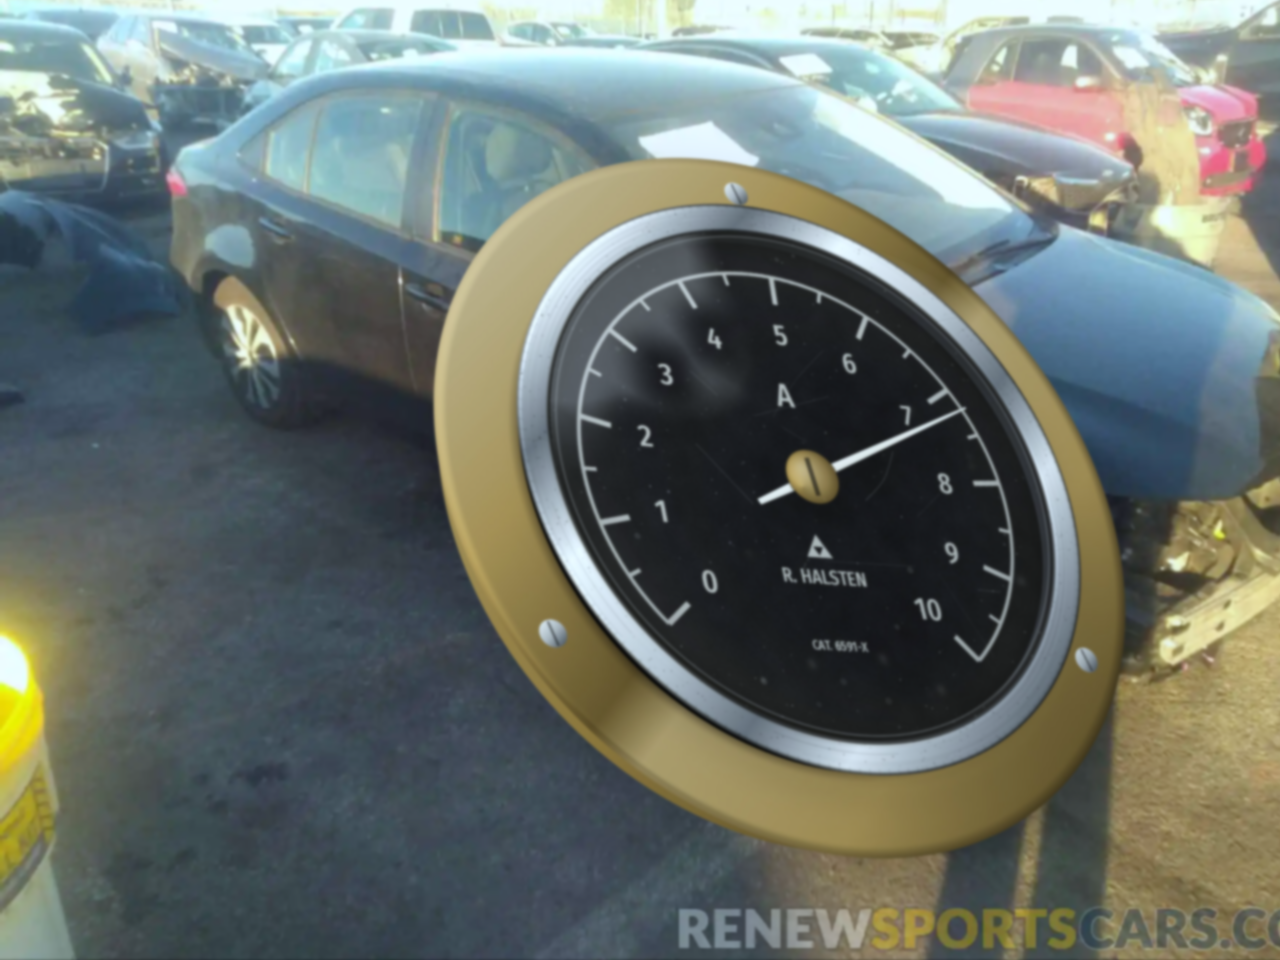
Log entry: 7.25 A
